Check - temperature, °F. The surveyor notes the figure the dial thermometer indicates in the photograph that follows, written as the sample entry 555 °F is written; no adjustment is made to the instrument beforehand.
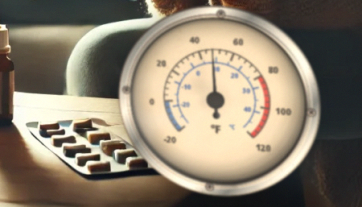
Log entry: 48 °F
